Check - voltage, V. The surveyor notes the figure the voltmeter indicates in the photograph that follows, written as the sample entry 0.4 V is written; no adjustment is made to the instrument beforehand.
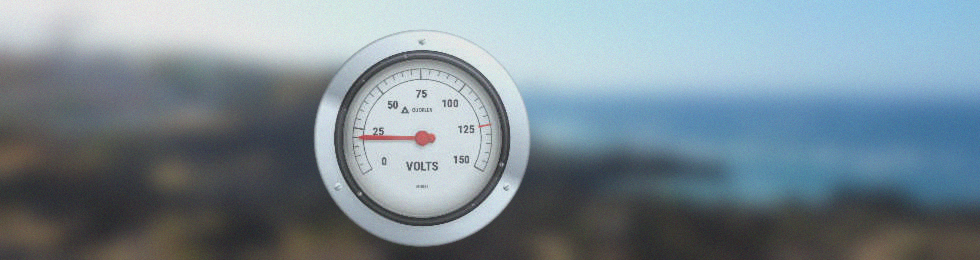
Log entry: 20 V
